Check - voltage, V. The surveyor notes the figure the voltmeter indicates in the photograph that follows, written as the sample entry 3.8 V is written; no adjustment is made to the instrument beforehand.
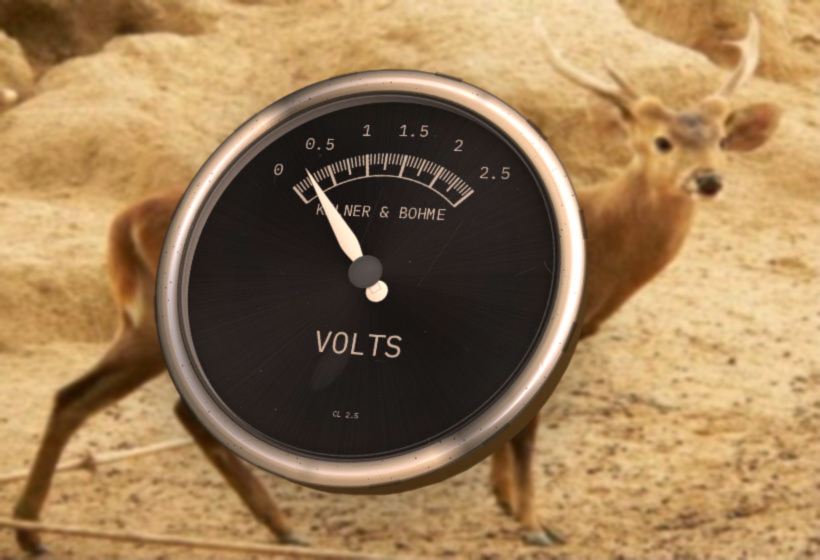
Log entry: 0.25 V
